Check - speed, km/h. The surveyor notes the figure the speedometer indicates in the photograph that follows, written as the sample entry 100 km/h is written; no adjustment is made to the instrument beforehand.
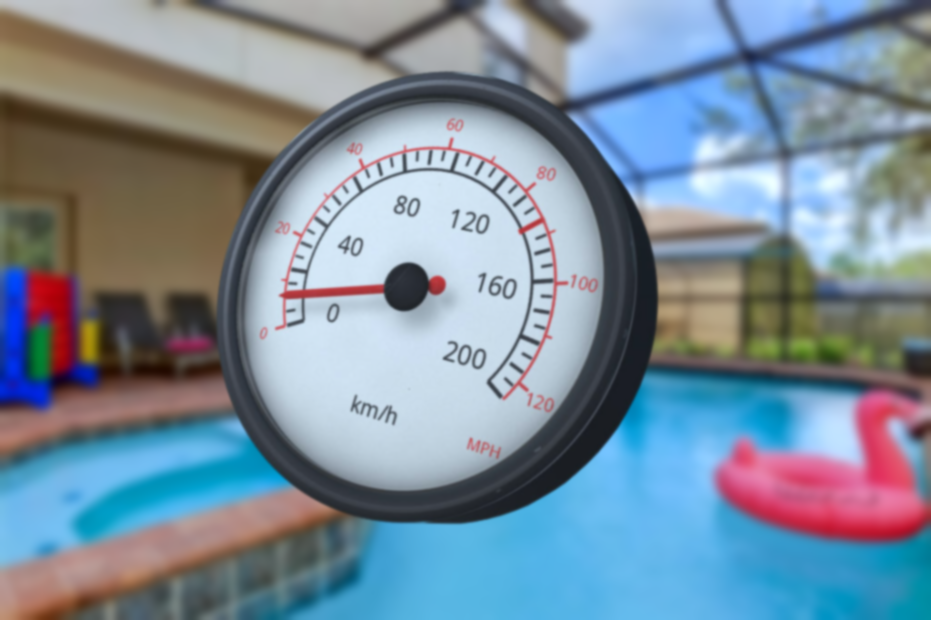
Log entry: 10 km/h
